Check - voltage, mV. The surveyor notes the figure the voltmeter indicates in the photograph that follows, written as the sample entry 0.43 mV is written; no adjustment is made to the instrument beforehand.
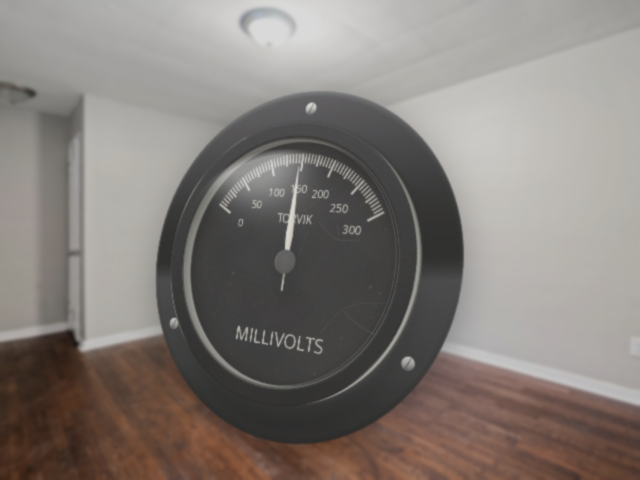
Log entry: 150 mV
